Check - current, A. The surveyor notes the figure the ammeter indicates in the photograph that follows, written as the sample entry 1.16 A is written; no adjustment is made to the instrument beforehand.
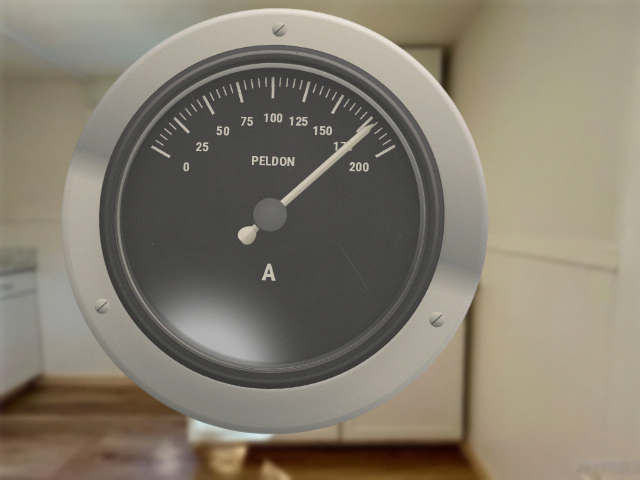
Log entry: 180 A
